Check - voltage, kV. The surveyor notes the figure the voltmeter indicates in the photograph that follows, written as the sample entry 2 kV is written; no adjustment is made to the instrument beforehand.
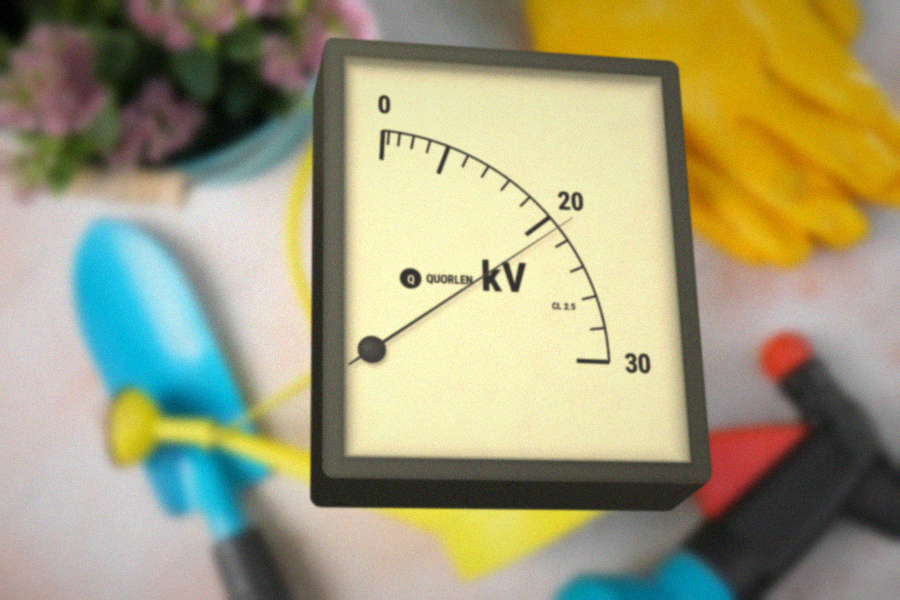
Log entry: 21 kV
